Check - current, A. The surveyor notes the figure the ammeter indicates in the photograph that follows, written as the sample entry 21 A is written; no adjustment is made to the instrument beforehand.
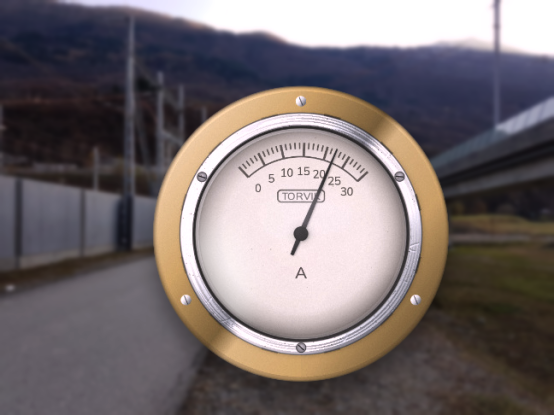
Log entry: 22 A
